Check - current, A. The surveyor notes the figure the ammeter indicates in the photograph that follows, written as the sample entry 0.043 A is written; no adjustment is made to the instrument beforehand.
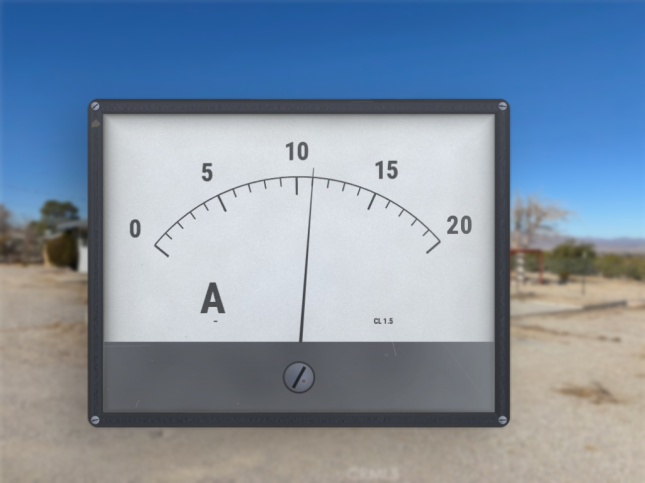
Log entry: 11 A
